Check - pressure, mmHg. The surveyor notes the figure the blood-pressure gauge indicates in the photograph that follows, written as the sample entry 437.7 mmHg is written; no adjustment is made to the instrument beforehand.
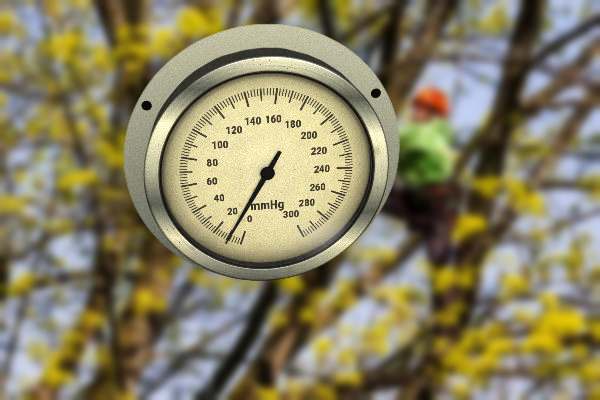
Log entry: 10 mmHg
